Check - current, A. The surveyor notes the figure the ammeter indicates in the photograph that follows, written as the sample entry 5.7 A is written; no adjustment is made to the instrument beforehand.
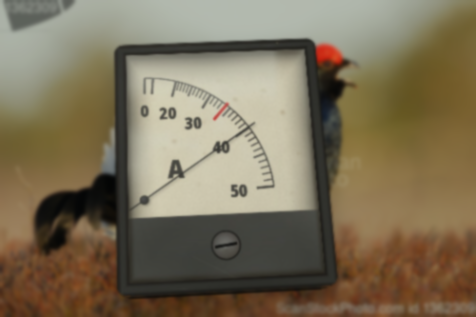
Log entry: 40 A
